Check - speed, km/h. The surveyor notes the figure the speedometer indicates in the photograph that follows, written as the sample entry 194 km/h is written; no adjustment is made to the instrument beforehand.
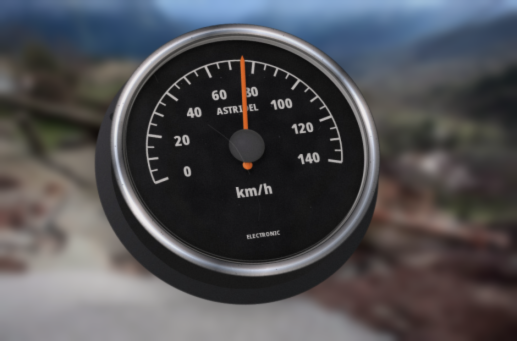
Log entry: 75 km/h
